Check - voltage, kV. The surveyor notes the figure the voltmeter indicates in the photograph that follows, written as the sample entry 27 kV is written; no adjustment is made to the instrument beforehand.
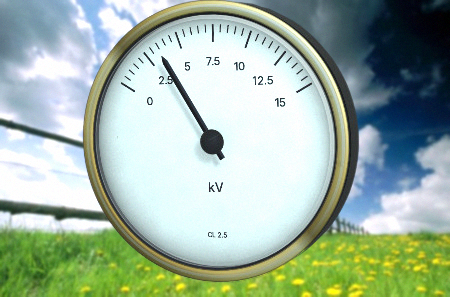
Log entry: 3.5 kV
